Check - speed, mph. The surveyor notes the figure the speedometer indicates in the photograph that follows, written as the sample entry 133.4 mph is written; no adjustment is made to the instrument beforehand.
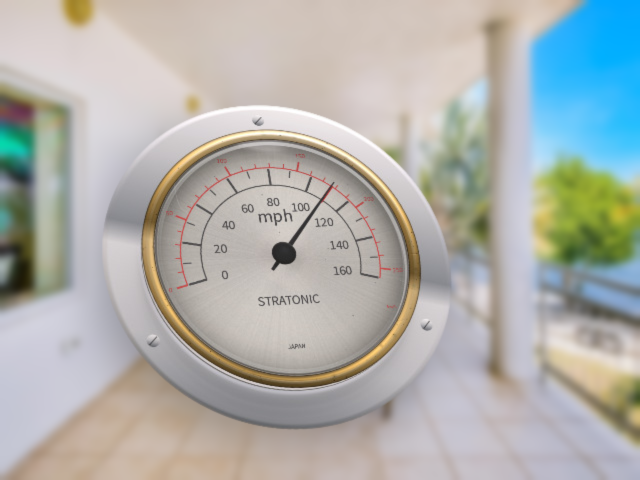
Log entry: 110 mph
